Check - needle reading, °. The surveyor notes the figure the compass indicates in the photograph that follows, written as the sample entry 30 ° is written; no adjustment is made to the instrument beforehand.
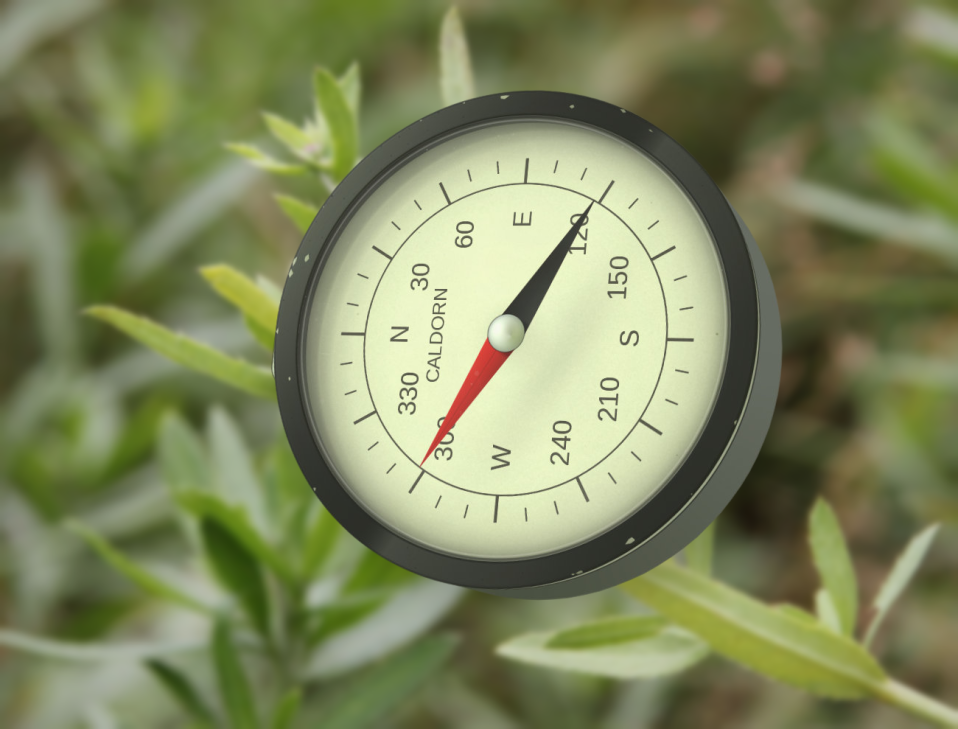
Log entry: 300 °
